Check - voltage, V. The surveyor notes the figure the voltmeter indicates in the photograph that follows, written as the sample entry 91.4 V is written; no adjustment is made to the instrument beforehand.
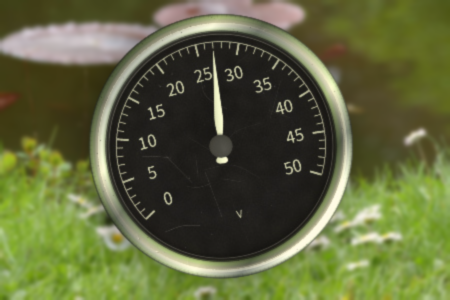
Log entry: 27 V
